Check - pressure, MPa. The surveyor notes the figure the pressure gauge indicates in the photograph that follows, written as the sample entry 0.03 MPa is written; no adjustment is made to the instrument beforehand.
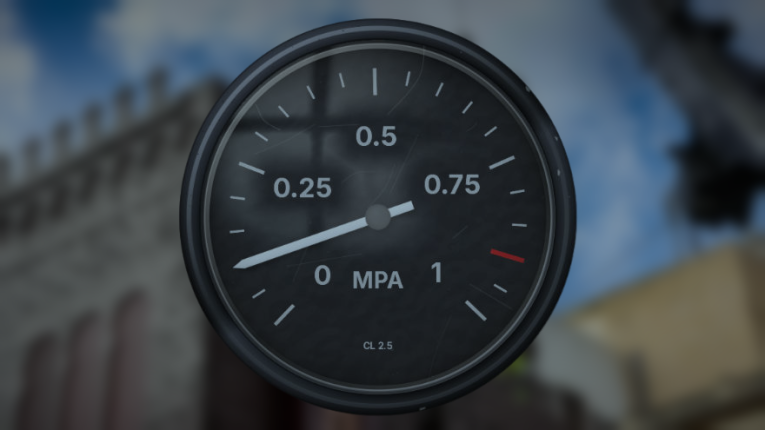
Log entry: 0.1 MPa
